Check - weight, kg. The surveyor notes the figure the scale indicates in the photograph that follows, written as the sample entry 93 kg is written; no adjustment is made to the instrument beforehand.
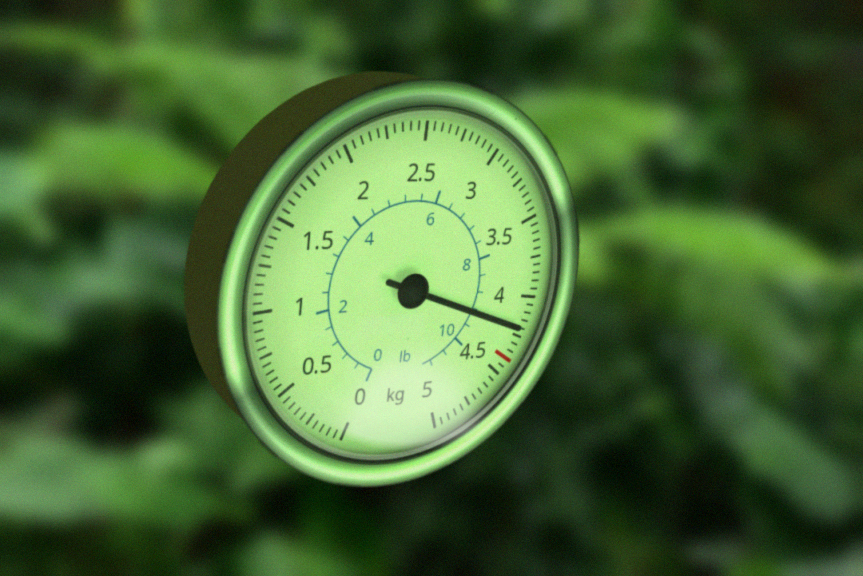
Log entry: 4.2 kg
